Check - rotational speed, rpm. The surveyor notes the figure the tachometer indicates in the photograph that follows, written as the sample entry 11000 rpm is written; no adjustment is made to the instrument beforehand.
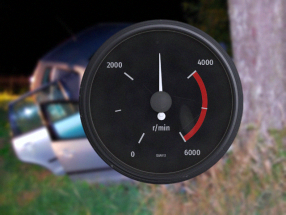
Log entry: 3000 rpm
